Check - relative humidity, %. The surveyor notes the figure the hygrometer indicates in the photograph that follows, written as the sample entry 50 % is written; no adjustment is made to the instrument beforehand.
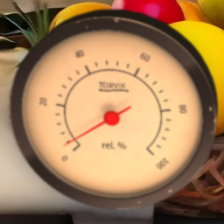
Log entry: 4 %
